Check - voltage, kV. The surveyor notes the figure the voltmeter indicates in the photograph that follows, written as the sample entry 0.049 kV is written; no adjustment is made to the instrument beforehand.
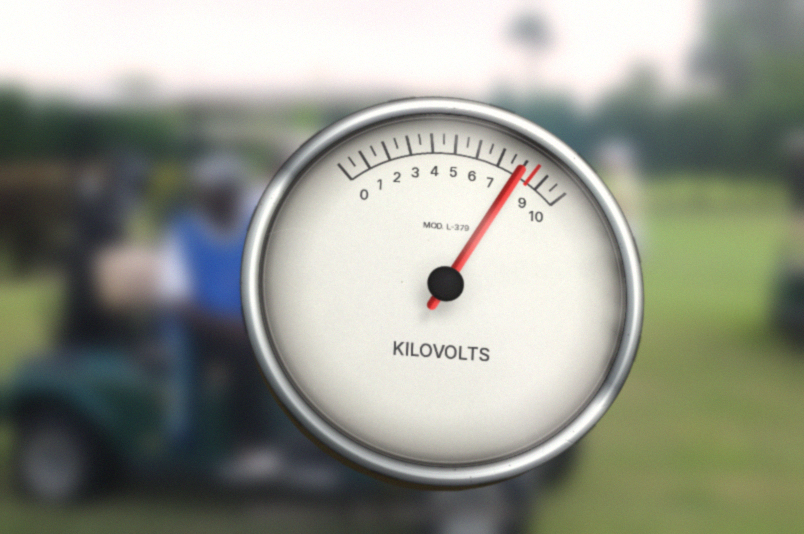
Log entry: 8 kV
